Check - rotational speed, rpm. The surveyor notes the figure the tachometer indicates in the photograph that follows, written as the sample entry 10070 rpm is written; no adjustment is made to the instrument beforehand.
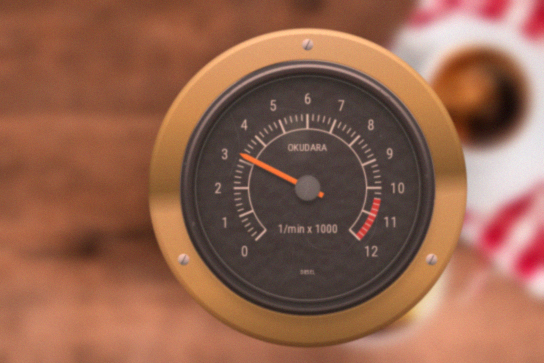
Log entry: 3200 rpm
